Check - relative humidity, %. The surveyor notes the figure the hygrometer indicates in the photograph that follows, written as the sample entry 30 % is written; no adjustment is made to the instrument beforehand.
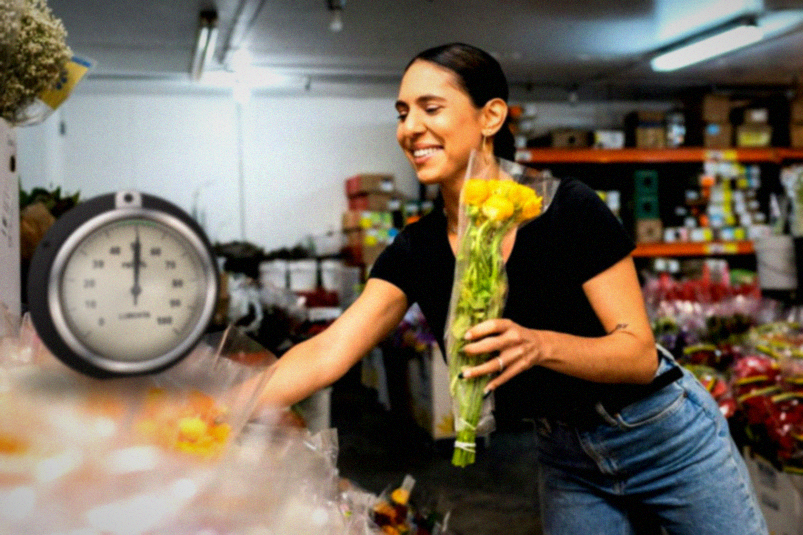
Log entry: 50 %
